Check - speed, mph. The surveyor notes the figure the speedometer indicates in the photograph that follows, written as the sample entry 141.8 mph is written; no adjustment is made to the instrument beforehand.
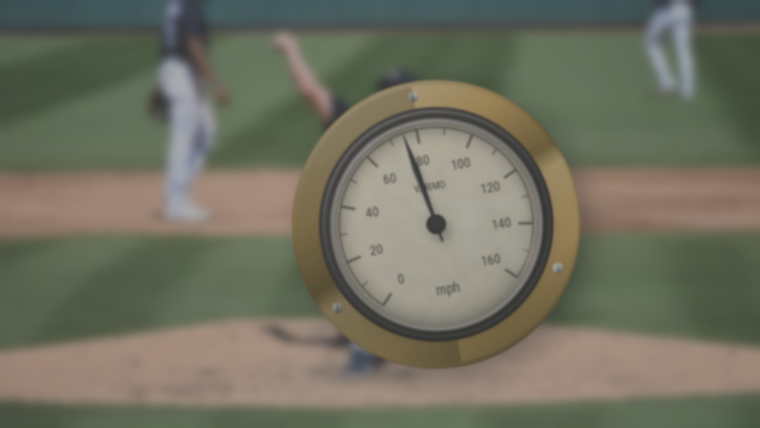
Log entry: 75 mph
